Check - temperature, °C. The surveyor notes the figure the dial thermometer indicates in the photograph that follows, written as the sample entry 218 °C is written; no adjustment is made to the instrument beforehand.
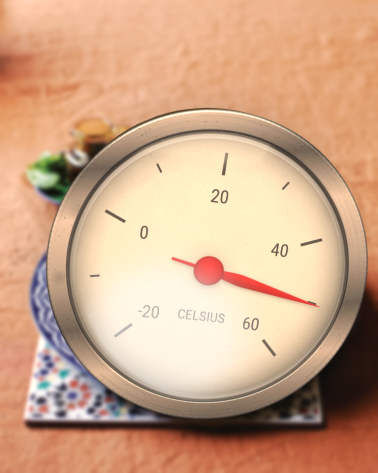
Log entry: 50 °C
